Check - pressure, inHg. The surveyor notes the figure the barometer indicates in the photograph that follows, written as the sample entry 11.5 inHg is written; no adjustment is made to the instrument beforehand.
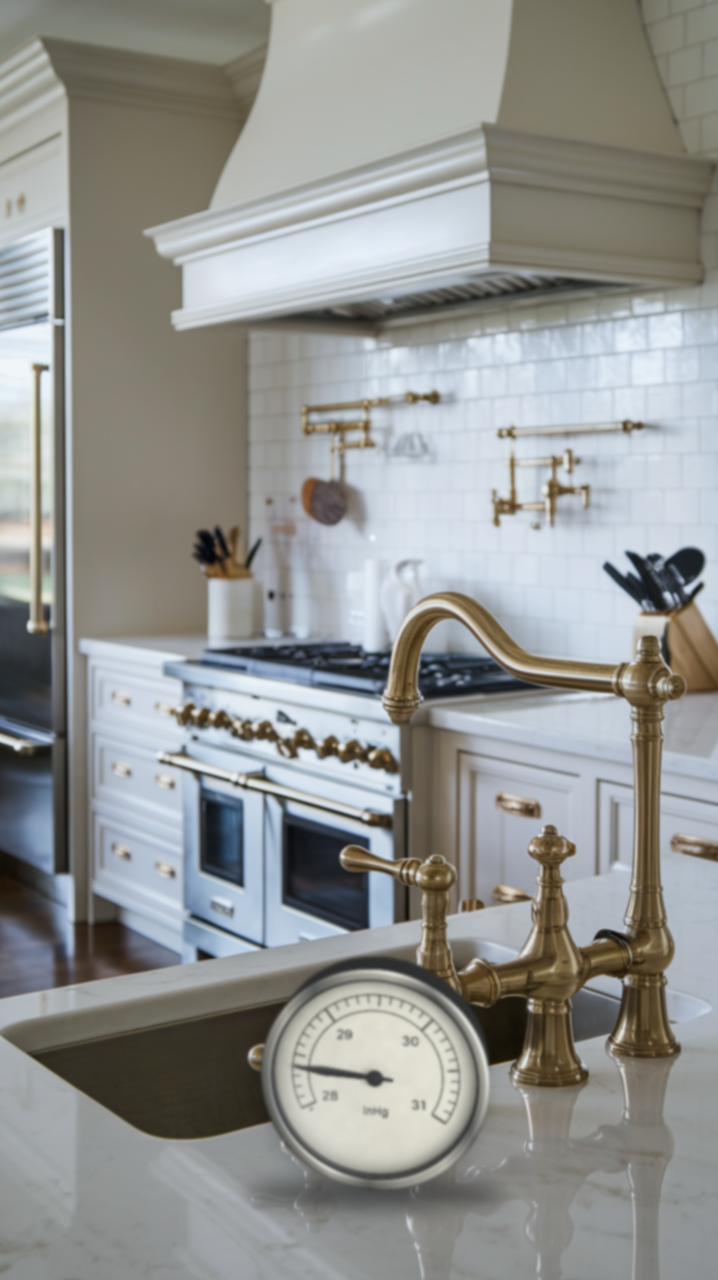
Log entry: 28.4 inHg
